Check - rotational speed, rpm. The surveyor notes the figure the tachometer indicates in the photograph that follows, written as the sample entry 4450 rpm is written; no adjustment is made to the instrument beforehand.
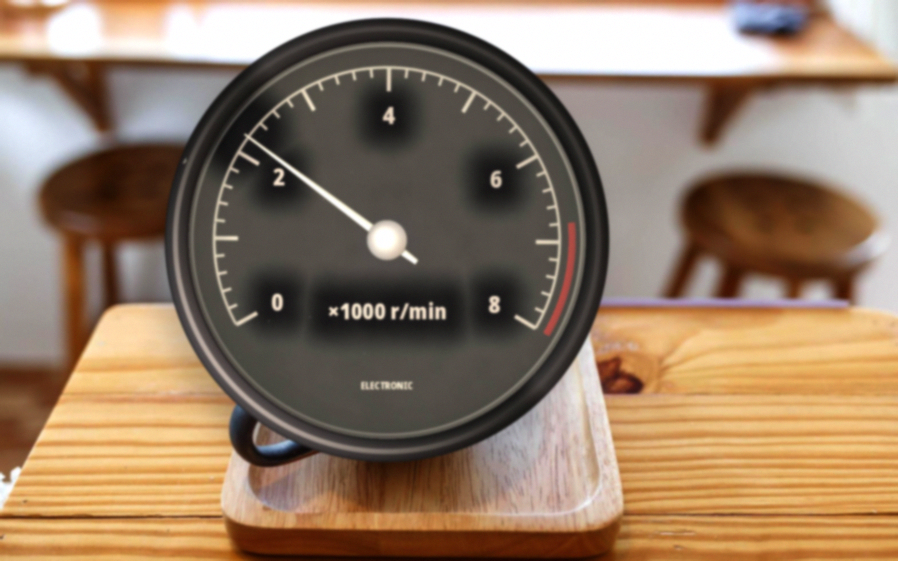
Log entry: 2200 rpm
